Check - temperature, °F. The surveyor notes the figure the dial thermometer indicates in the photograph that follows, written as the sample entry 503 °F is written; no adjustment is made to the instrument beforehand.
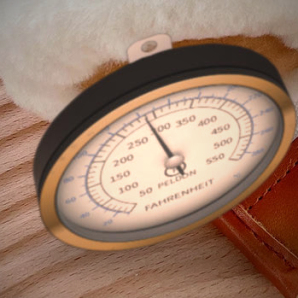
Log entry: 290 °F
